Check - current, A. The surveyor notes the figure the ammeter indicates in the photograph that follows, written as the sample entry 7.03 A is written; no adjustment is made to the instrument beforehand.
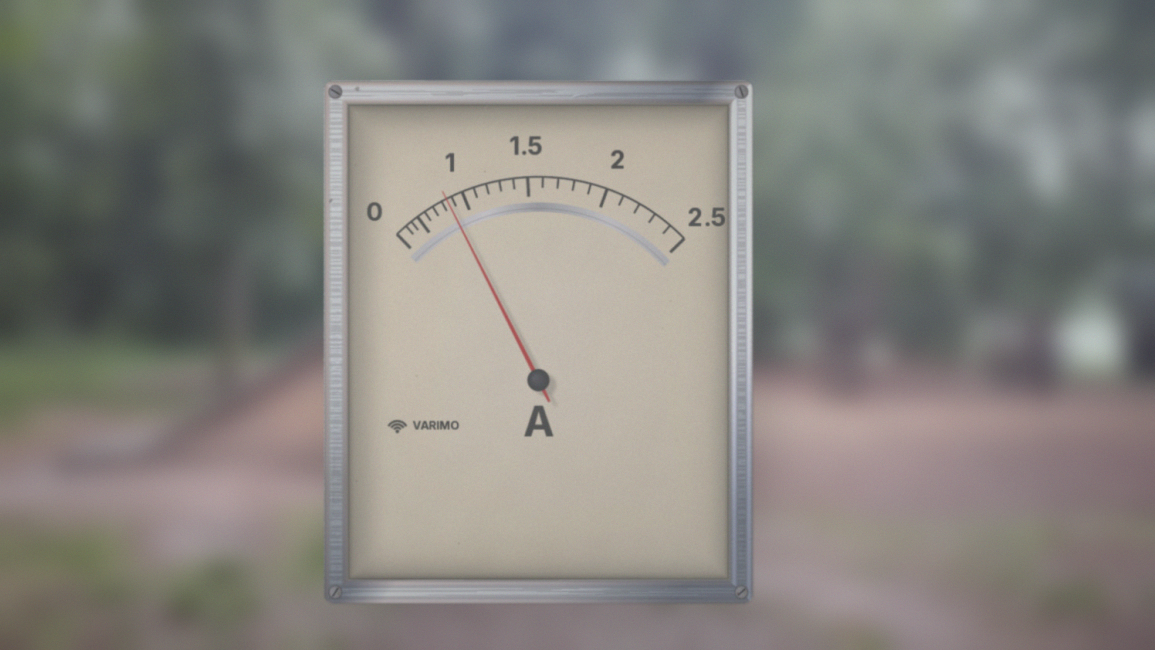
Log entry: 0.85 A
